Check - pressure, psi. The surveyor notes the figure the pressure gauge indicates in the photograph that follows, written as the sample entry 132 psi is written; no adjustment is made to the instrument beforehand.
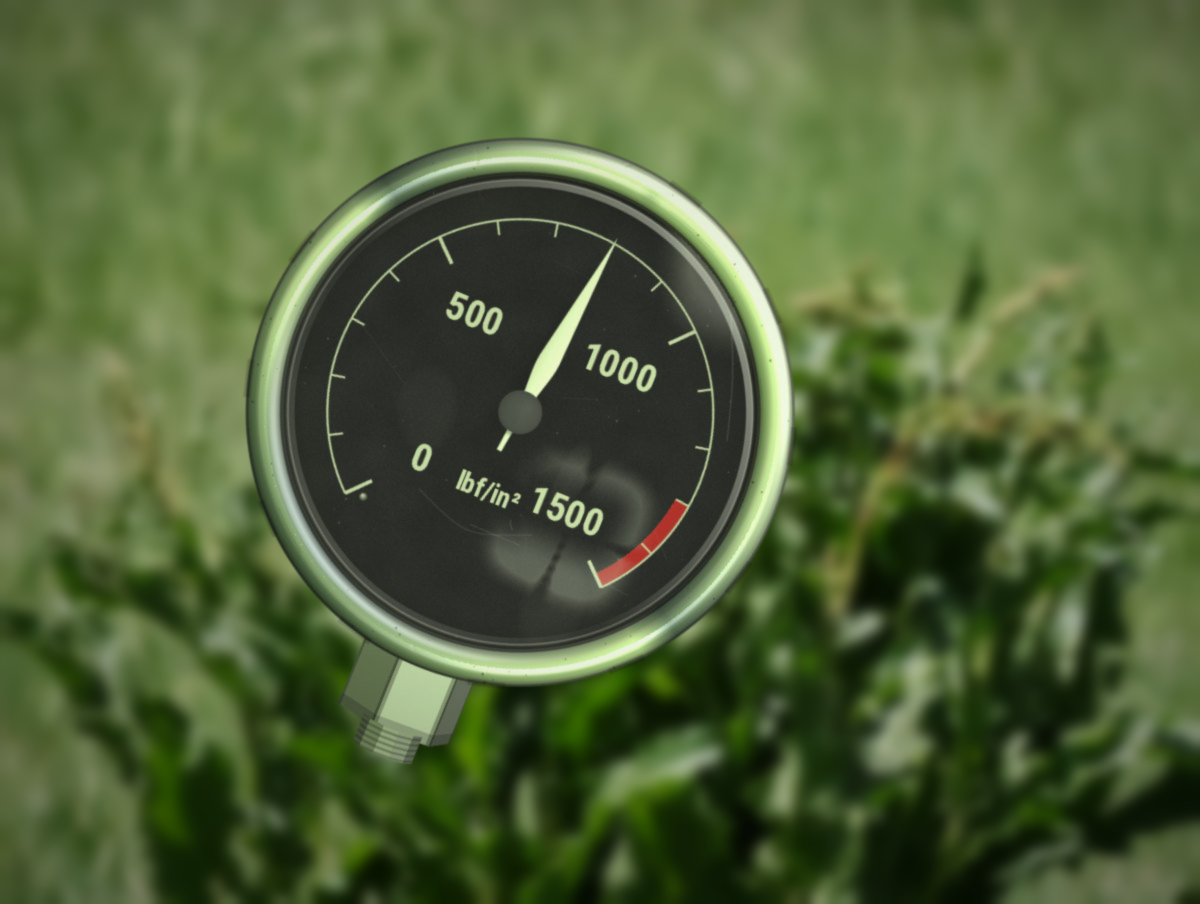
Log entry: 800 psi
